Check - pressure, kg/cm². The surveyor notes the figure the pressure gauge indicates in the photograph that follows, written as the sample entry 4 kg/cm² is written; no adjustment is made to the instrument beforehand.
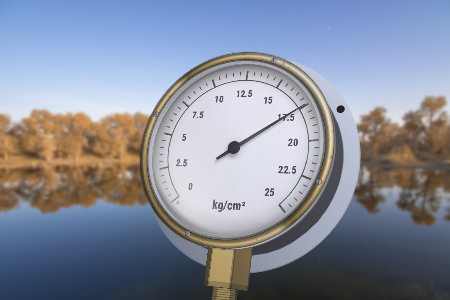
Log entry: 17.5 kg/cm²
